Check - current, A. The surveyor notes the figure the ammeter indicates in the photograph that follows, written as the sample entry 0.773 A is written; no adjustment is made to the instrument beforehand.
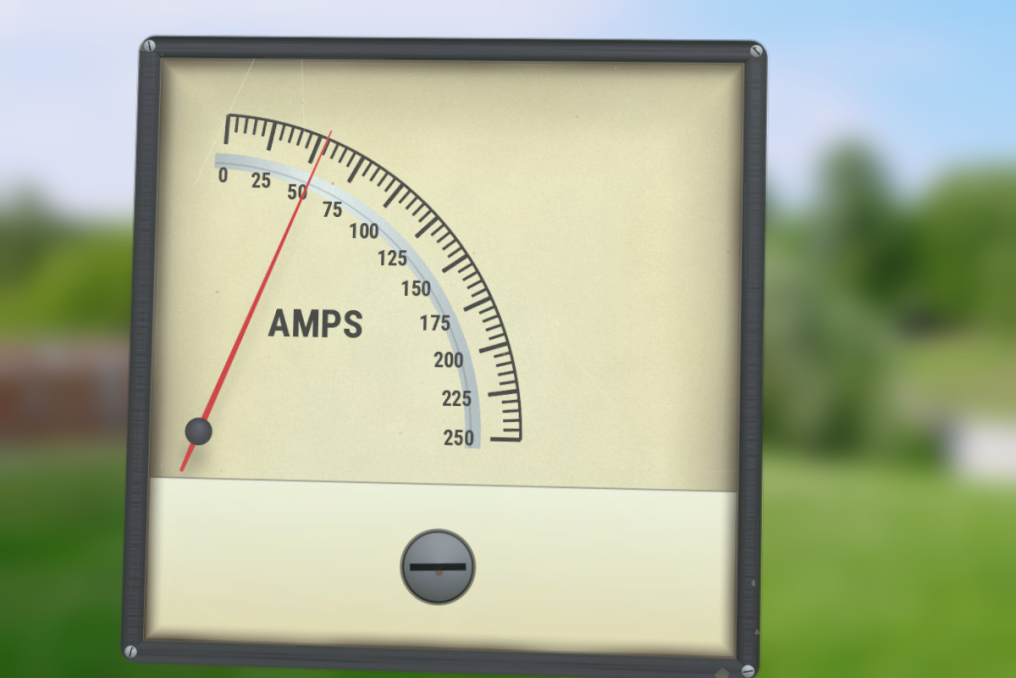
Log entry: 55 A
